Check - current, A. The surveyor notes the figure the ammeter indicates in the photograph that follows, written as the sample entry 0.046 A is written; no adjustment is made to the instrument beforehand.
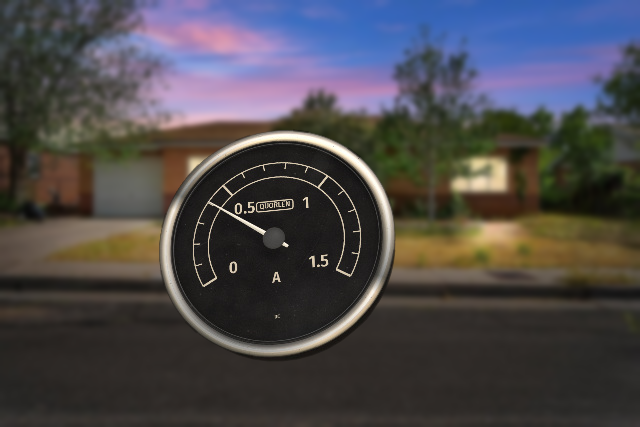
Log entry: 0.4 A
